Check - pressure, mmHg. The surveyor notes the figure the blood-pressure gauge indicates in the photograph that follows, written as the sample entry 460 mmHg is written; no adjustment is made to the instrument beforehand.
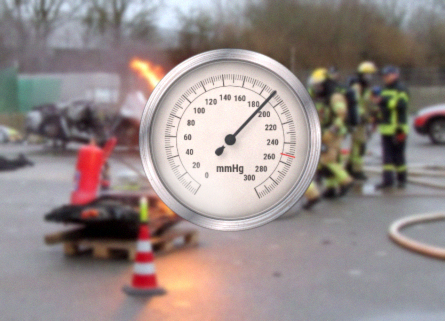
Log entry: 190 mmHg
